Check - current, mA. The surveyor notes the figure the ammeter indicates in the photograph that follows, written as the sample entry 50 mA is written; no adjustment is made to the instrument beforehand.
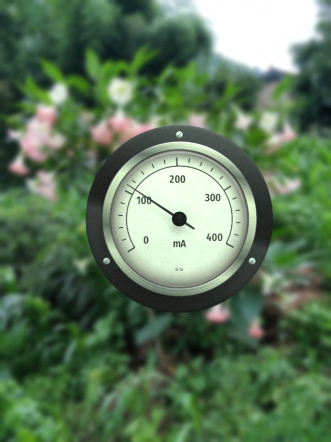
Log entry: 110 mA
